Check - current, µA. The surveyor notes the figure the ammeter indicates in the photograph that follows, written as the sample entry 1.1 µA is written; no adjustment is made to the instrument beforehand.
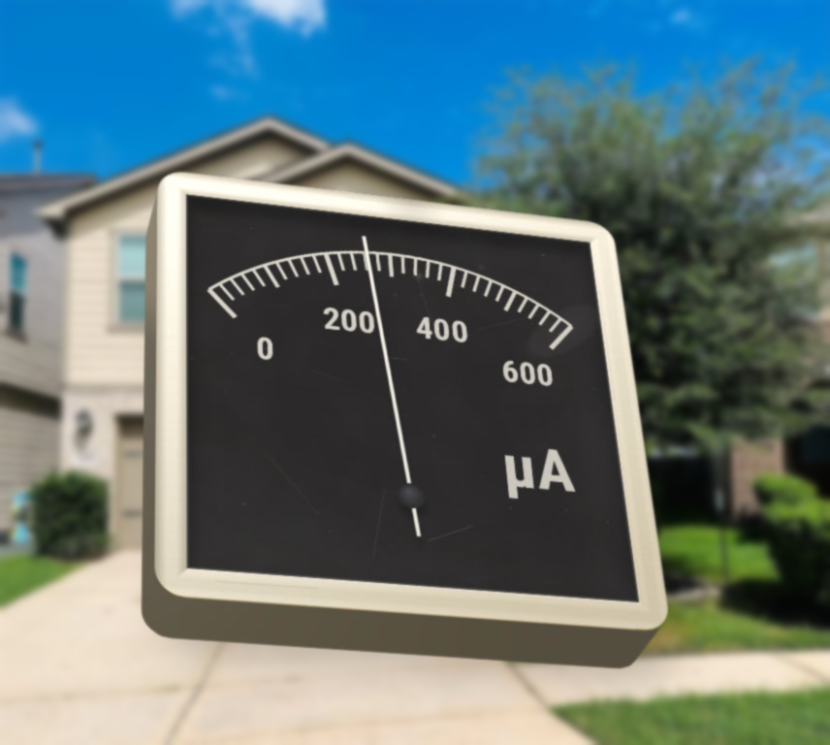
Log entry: 260 µA
